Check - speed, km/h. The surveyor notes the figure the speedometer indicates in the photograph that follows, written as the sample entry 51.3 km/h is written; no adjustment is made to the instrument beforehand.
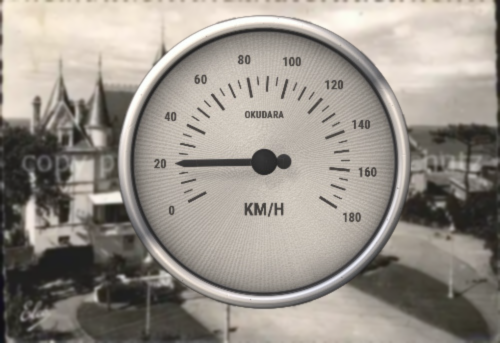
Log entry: 20 km/h
